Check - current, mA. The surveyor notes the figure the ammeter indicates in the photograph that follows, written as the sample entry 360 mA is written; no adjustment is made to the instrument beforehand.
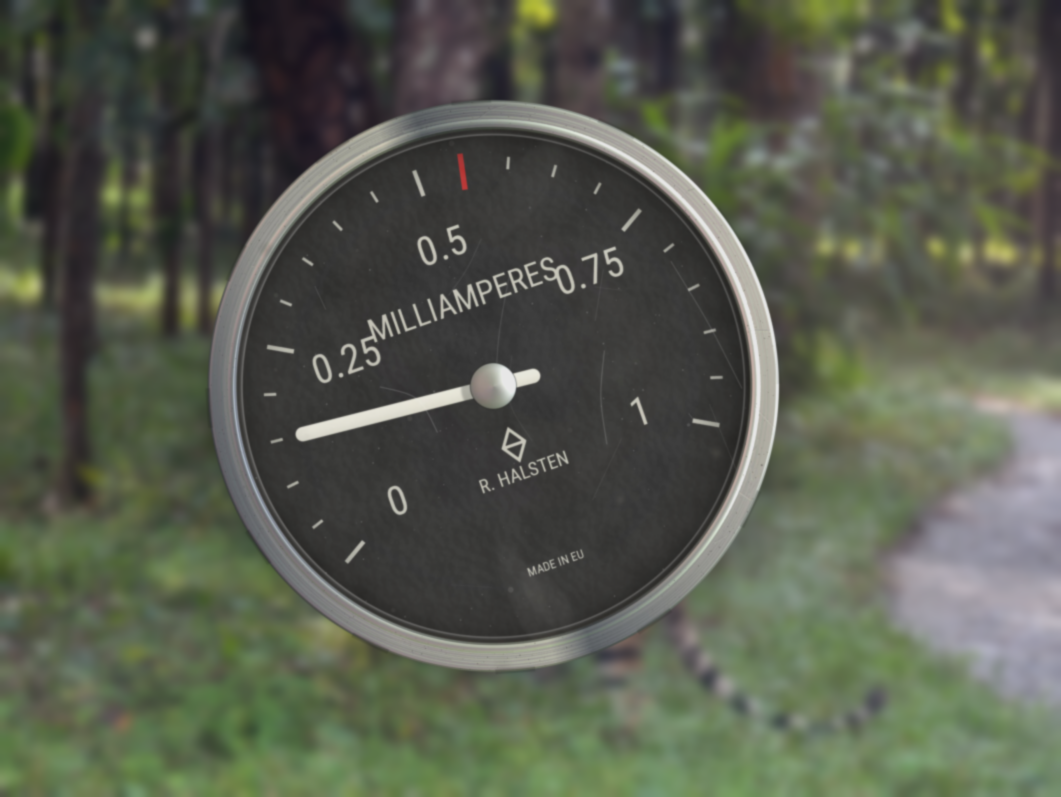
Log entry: 0.15 mA
